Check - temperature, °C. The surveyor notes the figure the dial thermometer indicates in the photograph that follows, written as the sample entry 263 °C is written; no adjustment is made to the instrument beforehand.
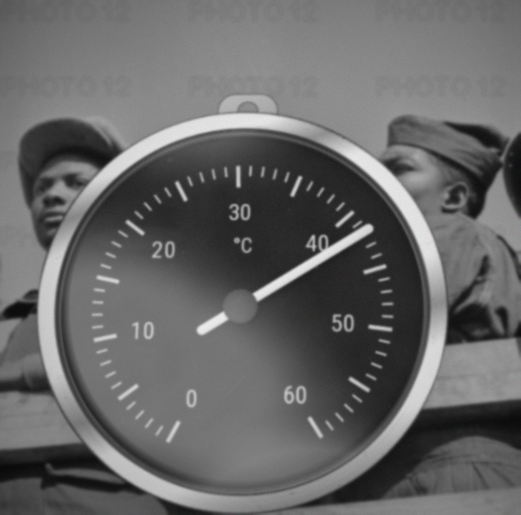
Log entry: 42 °C
